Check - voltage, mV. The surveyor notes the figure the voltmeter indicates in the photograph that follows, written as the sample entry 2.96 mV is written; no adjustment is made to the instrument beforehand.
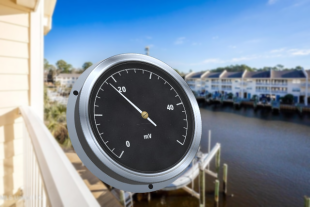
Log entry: 18 mV
